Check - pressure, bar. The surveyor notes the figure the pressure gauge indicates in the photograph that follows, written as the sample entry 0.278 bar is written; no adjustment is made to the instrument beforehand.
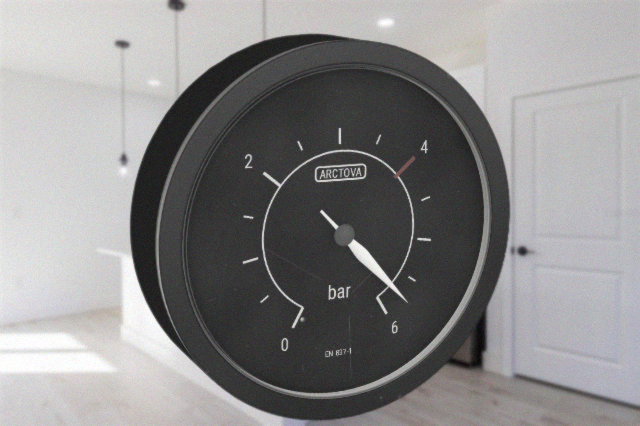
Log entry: 5.75 bar
